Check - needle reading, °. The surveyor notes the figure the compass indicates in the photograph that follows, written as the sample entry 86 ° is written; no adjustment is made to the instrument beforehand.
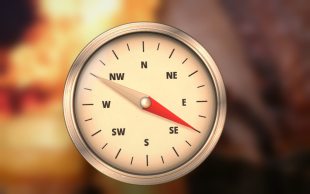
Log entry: 120 °
